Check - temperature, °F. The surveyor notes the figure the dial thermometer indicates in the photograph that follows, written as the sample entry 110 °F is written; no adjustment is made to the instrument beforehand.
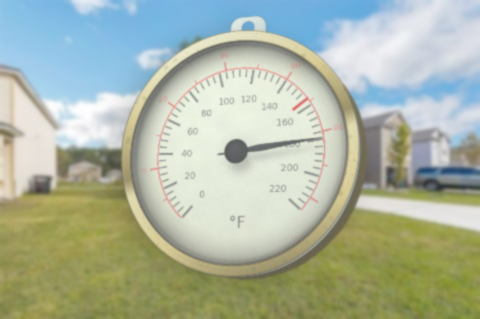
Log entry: 180 °F
